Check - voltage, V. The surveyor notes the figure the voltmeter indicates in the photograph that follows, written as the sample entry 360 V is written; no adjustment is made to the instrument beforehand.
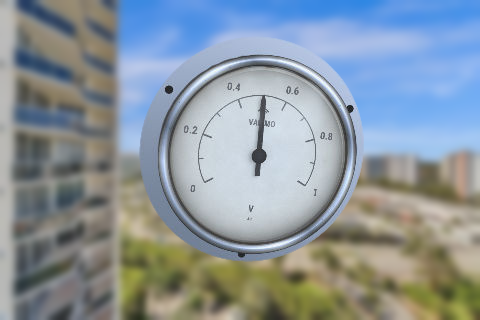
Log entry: 0.5 V
